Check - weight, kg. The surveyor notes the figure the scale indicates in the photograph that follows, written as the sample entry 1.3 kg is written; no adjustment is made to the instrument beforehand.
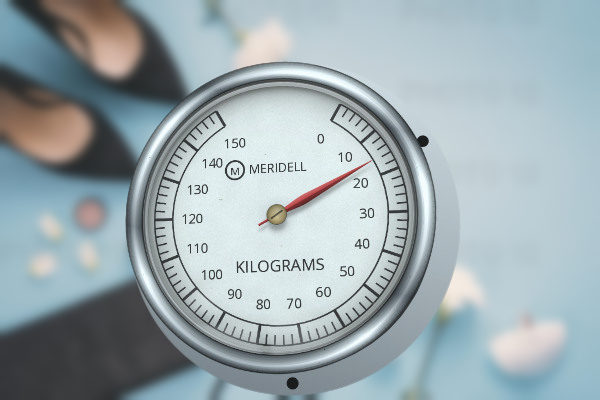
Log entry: 16 kg
